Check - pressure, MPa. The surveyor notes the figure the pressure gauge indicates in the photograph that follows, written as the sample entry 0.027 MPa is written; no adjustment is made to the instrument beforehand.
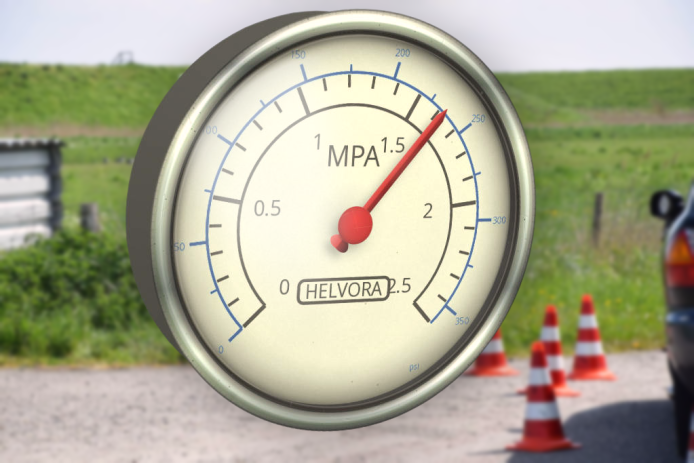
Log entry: 1.6 MPa
